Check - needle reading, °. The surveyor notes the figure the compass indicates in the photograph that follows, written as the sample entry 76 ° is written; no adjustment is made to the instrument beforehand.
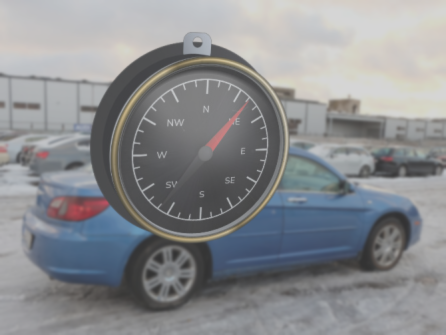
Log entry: 40 °
